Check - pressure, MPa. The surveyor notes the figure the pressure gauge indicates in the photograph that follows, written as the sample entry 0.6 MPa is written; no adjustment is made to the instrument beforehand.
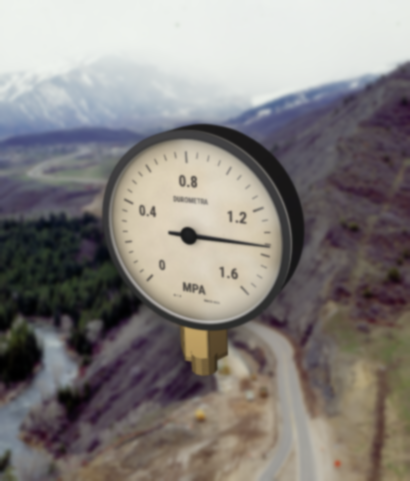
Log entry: 1.35 MPa
